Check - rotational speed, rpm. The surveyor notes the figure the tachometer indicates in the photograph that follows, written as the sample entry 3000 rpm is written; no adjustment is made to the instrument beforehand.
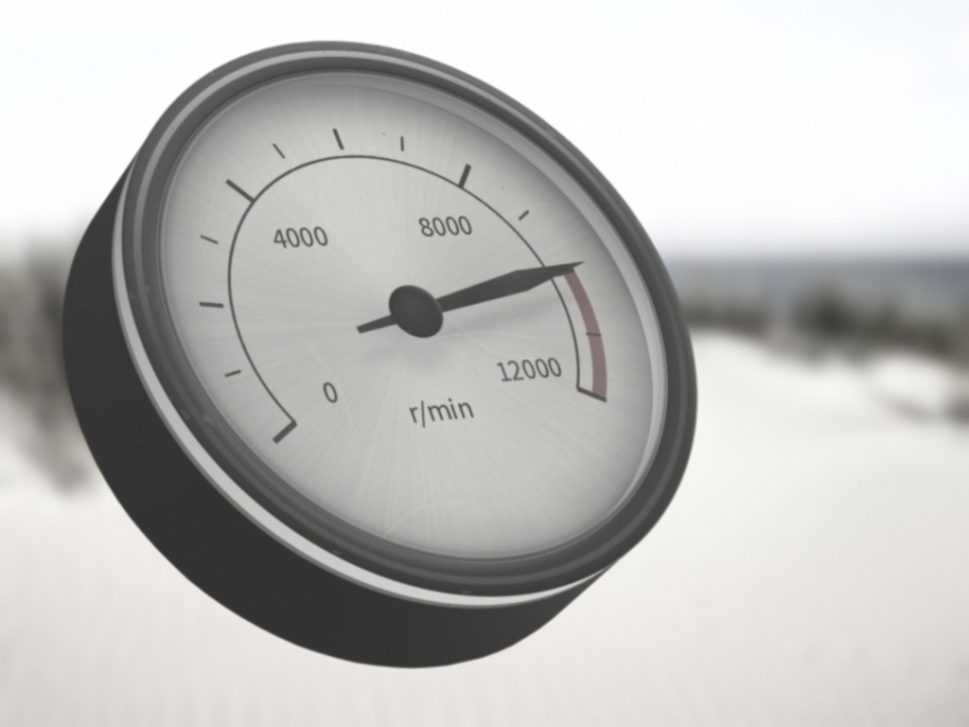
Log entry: 10000 rpm
